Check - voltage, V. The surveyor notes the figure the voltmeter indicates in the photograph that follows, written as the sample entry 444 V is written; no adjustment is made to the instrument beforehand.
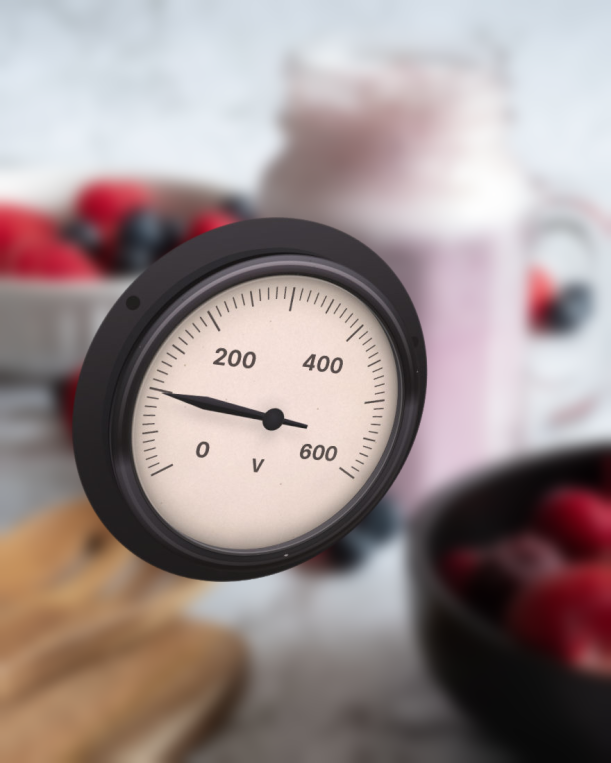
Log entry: 100 V
